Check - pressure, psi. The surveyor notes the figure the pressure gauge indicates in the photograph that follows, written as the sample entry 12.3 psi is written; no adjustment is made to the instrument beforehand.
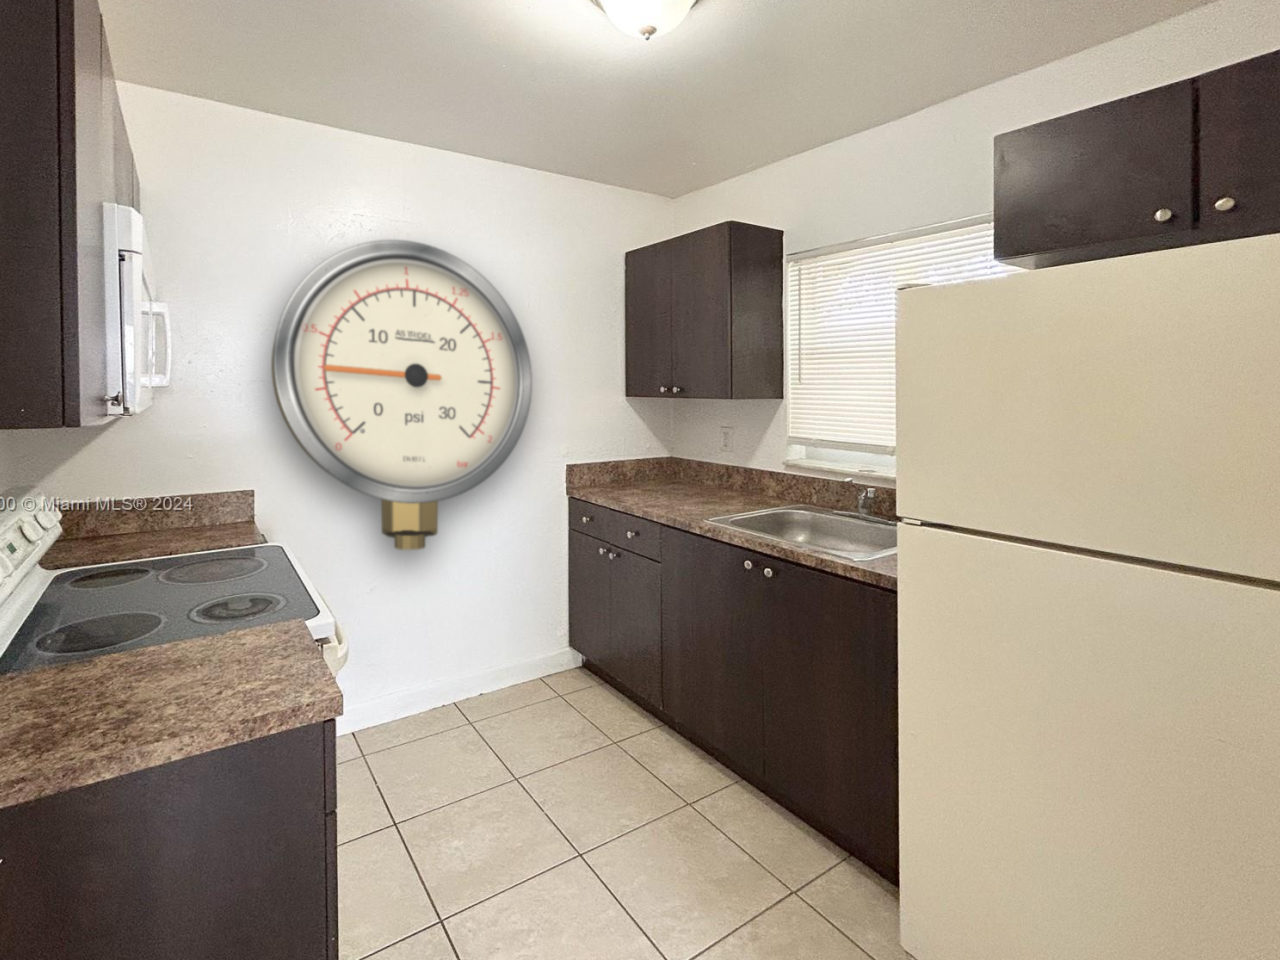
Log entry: 5 psi
